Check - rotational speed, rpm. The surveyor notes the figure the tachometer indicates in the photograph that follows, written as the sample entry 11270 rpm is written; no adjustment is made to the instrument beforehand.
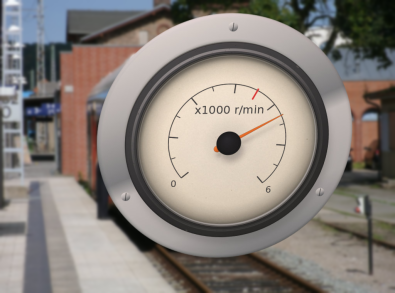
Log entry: 4250 rpm
